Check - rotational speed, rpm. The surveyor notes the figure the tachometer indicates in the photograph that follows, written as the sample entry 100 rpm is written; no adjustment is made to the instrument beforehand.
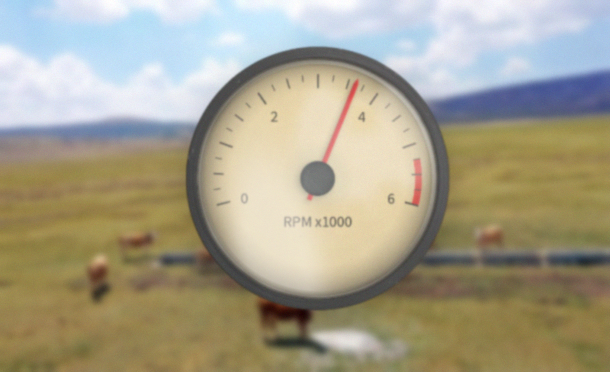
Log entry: 3625 rpm
